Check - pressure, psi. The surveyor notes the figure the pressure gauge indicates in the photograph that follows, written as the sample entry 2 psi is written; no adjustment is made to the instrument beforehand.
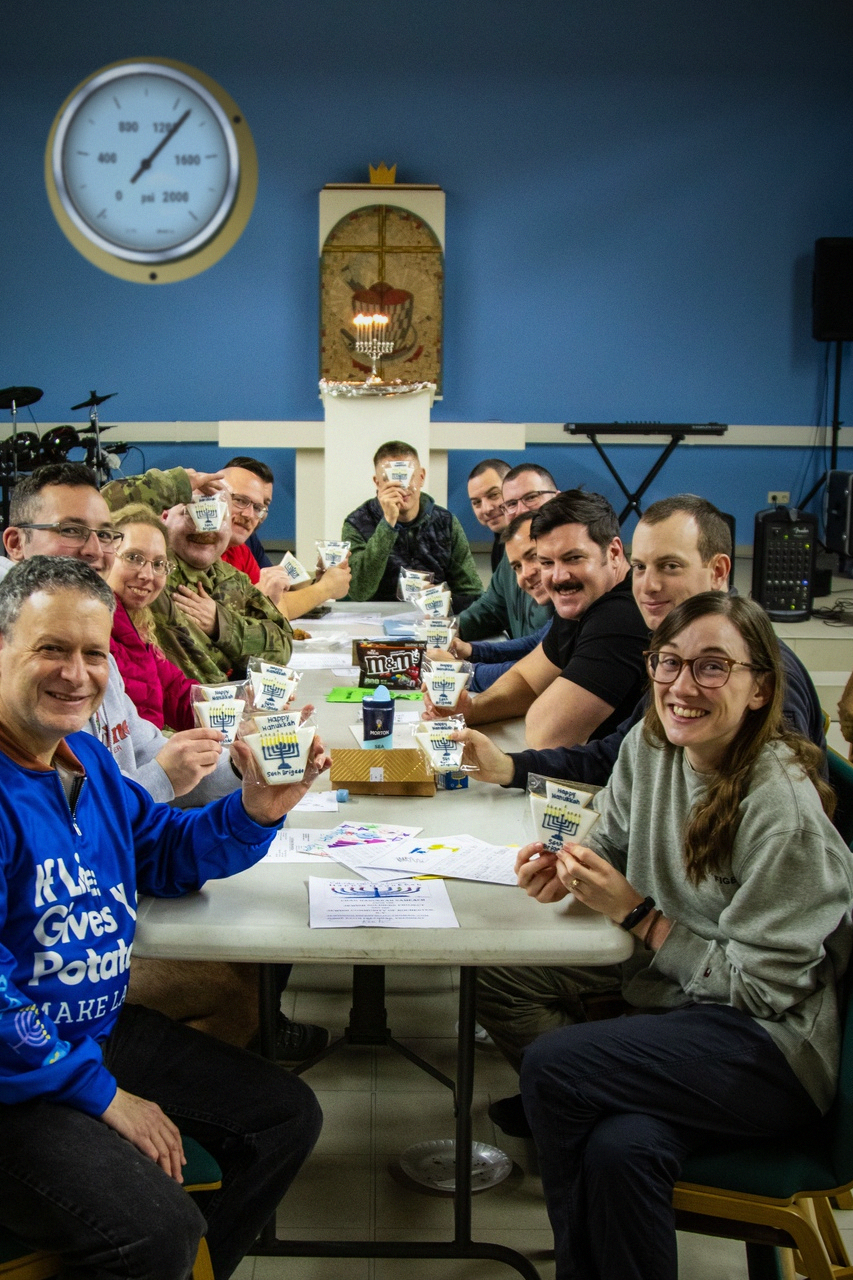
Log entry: 1300 psi
